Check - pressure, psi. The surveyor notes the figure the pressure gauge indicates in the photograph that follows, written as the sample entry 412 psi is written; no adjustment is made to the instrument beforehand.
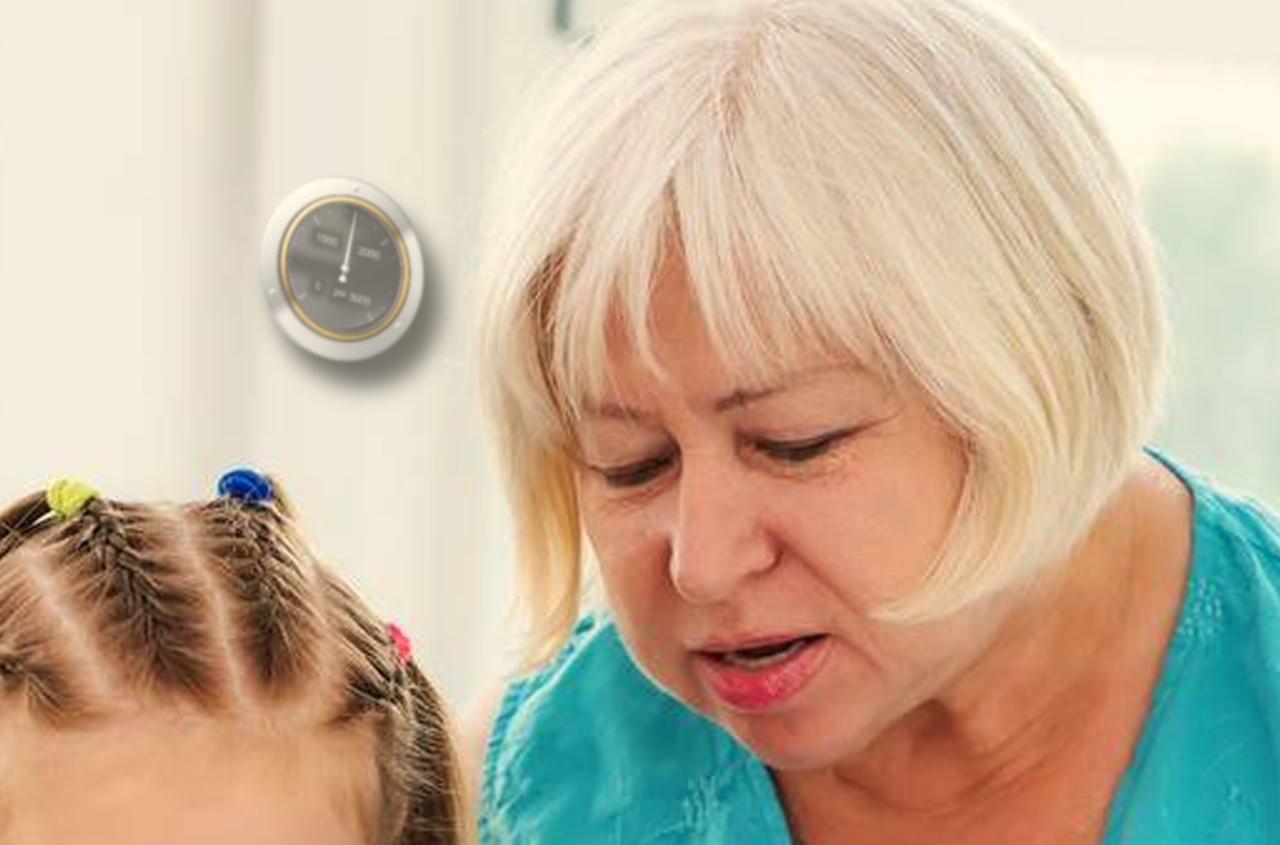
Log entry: 1500 psi
